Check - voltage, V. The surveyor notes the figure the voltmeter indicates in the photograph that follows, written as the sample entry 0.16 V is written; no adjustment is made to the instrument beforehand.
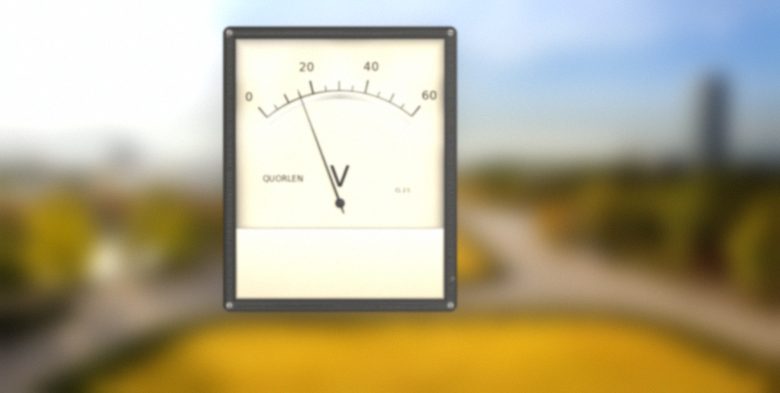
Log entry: 15 V
